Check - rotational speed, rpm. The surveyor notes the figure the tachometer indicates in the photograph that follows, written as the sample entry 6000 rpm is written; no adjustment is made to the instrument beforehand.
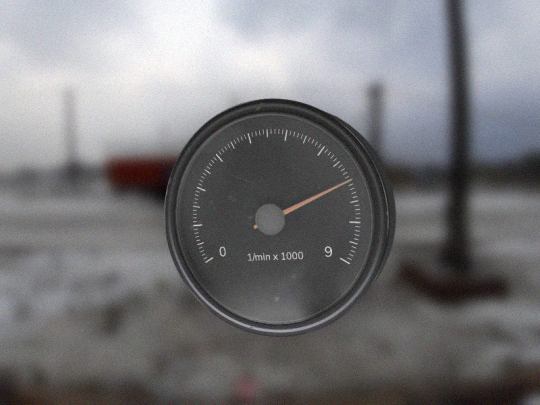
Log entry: 7000 rpm
